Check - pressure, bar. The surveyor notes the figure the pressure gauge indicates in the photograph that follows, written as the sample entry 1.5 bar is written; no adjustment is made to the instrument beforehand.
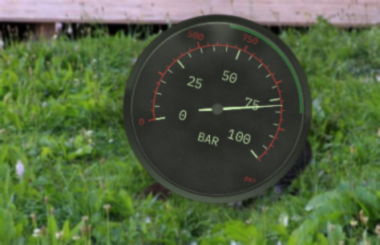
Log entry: 77.5 bar
